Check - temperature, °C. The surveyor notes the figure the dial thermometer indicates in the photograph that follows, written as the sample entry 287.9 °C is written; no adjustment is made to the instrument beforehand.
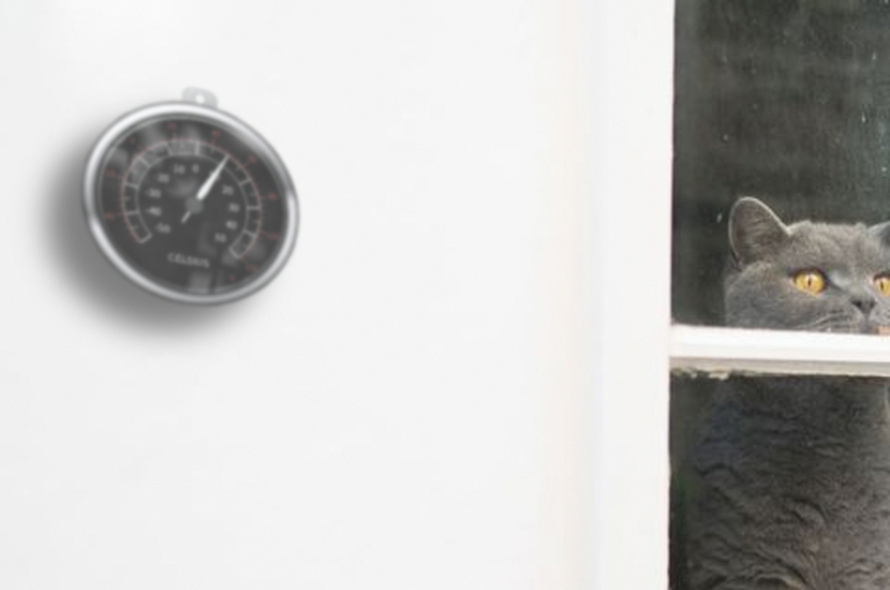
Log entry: 10 °C
